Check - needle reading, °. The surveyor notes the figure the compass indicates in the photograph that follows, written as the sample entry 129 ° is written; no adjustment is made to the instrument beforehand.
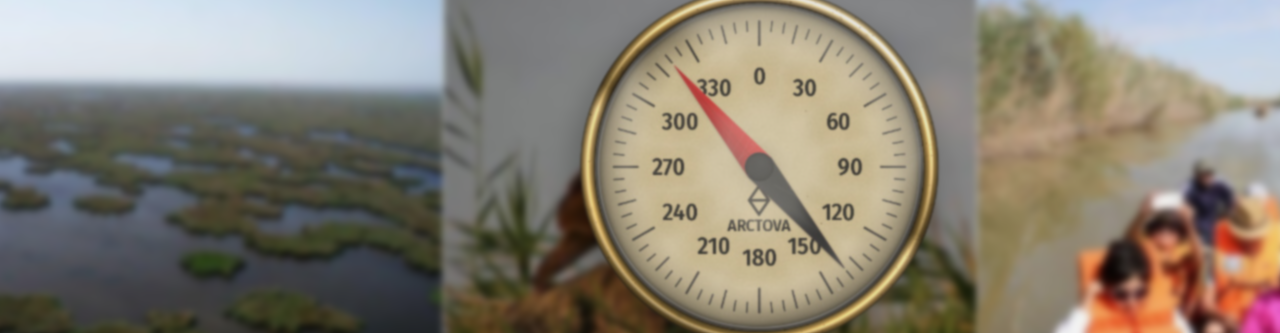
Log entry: 320 °
